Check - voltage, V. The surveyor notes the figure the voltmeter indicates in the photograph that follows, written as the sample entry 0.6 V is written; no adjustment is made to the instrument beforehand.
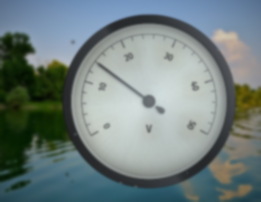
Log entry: 14 V
